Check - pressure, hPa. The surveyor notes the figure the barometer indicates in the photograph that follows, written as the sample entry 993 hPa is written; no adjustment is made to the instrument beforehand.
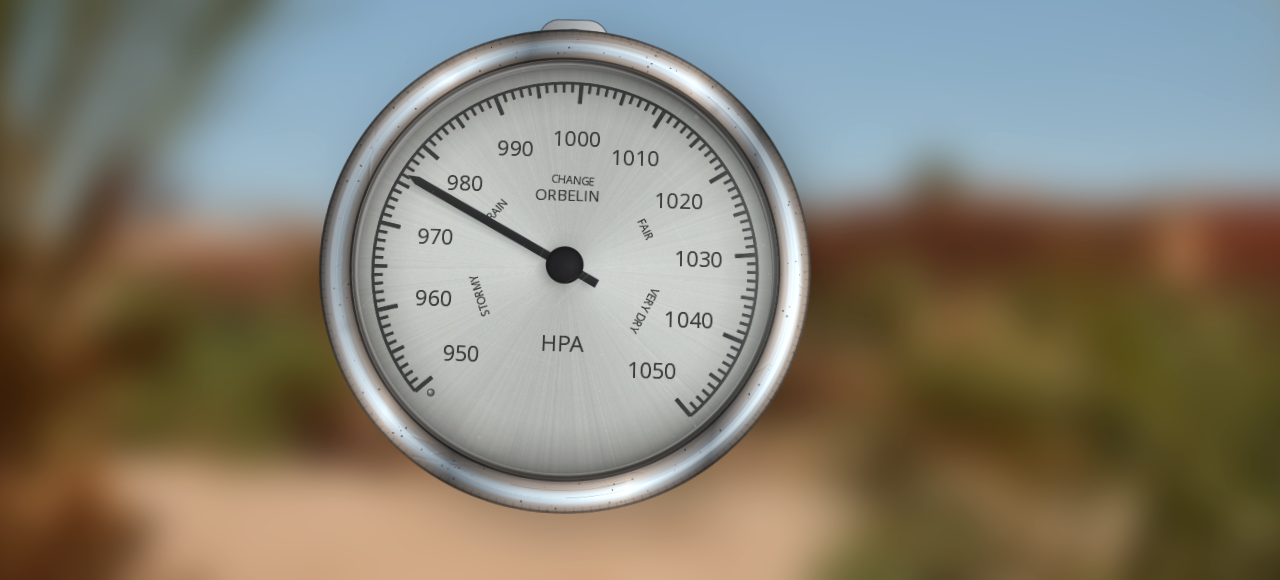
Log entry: 976 hPa
